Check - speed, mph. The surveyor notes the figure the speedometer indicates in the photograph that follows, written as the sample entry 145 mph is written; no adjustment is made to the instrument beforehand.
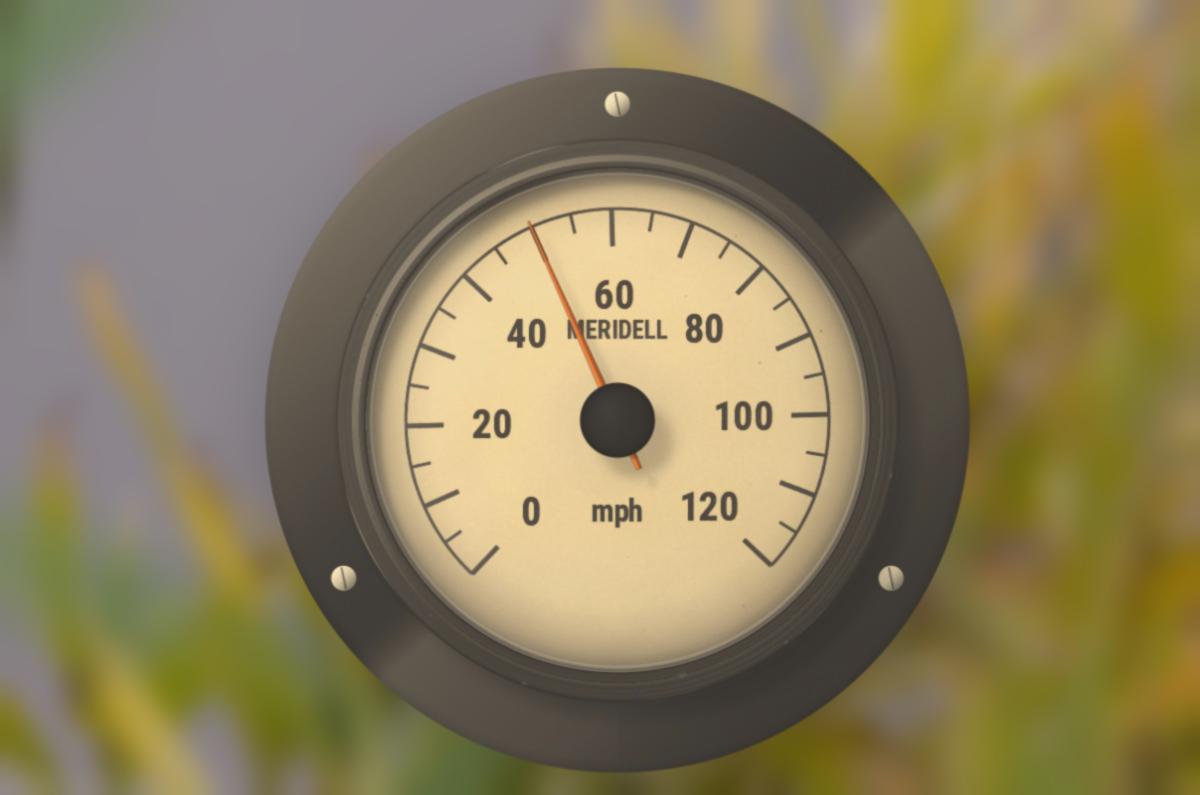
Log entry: 50 mph
